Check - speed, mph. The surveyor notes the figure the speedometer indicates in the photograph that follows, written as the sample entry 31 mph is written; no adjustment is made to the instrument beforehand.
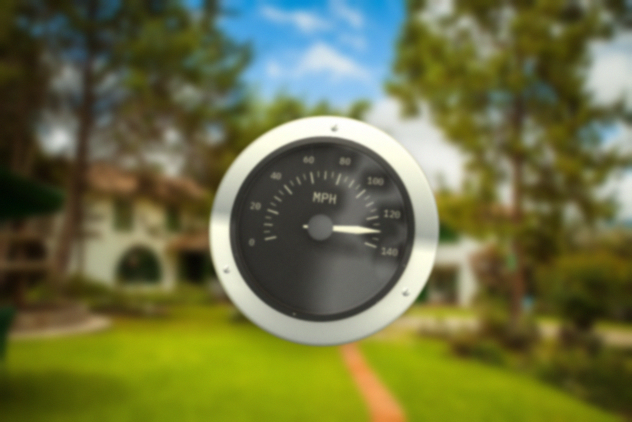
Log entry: 130 mph
